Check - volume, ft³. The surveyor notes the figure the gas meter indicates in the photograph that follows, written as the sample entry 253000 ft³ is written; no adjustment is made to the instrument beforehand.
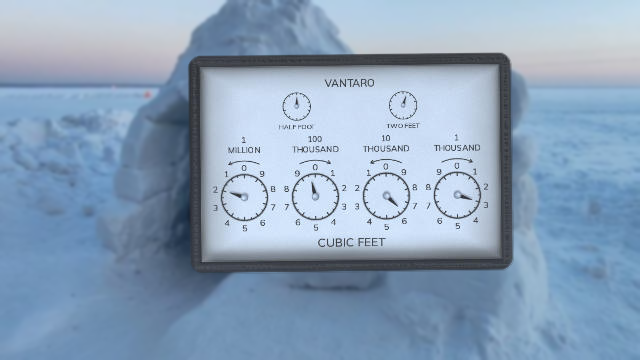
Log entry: 196300 ft³
